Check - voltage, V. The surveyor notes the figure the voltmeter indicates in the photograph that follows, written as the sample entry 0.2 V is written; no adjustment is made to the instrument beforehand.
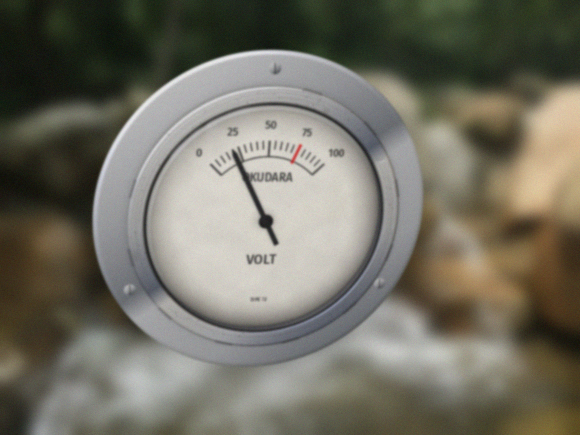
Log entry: 20 V
